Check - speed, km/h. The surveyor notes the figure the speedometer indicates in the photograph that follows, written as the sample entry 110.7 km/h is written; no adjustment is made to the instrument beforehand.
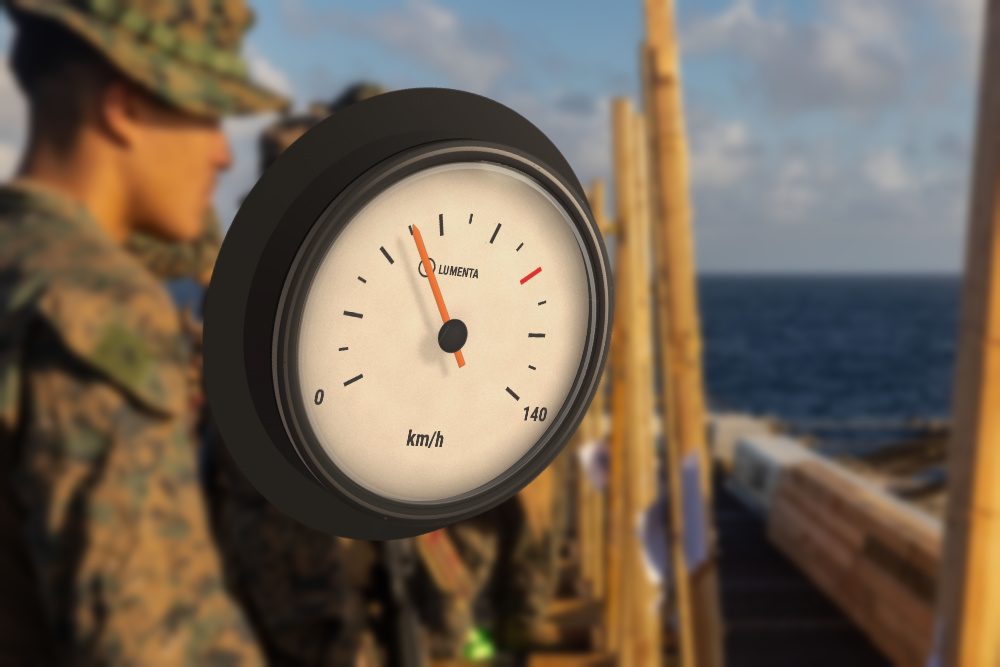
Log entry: 50 km/h
